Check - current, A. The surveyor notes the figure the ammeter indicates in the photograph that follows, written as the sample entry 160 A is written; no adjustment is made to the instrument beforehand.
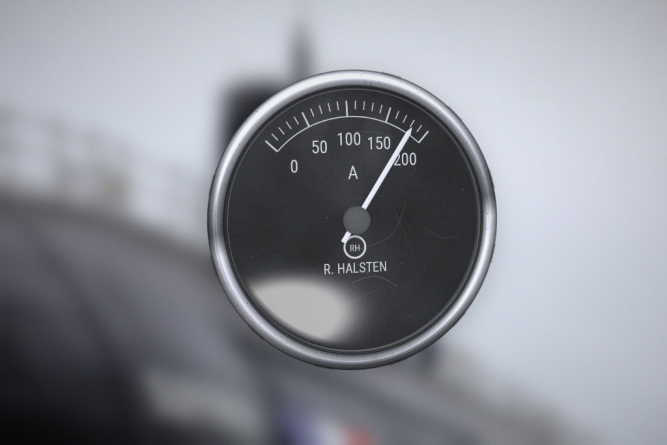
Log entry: 180 A
